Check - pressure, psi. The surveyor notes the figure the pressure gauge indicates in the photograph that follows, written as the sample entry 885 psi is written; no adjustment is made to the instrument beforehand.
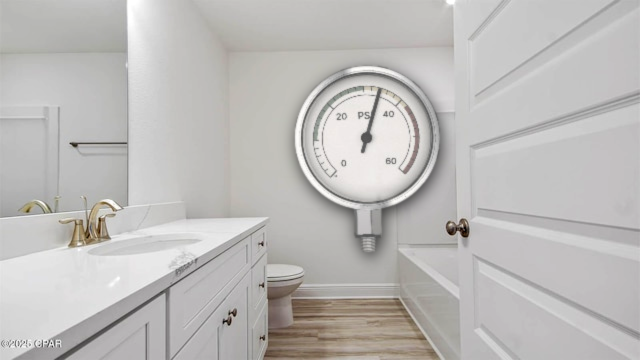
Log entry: 34 psi
